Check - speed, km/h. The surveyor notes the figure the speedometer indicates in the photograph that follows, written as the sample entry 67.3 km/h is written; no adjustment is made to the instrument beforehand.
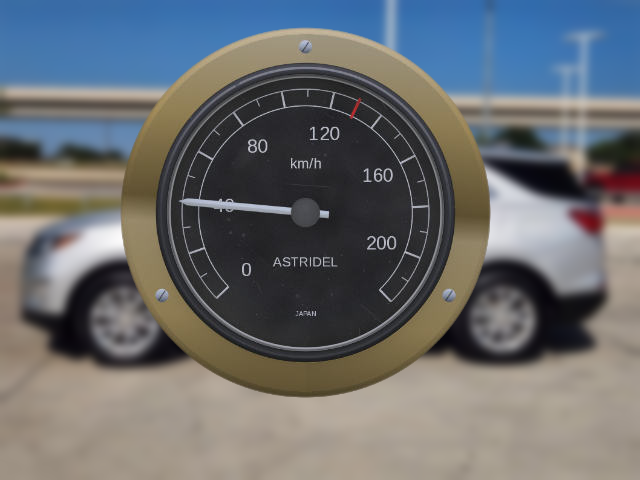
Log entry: 40 km/h
